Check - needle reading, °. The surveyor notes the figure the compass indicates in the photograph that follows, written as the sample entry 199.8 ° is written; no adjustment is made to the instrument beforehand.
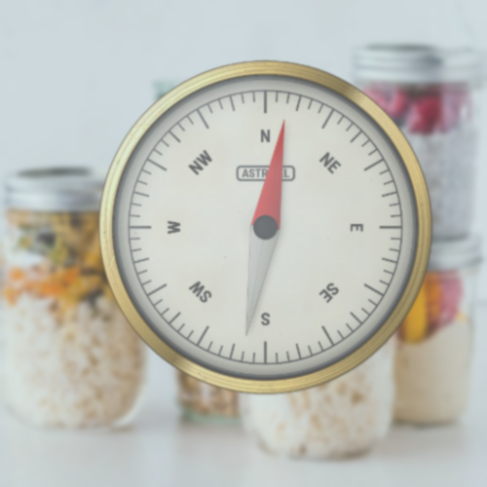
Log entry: 10 °
